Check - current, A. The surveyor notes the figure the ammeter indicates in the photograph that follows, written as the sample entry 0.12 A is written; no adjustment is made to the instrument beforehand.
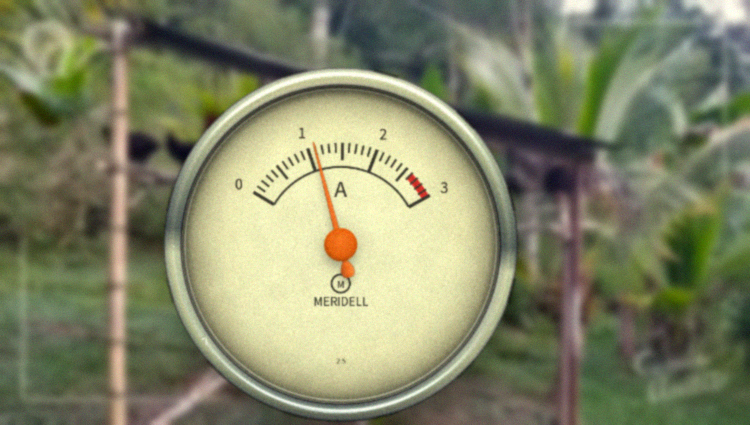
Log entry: 1.1 A
